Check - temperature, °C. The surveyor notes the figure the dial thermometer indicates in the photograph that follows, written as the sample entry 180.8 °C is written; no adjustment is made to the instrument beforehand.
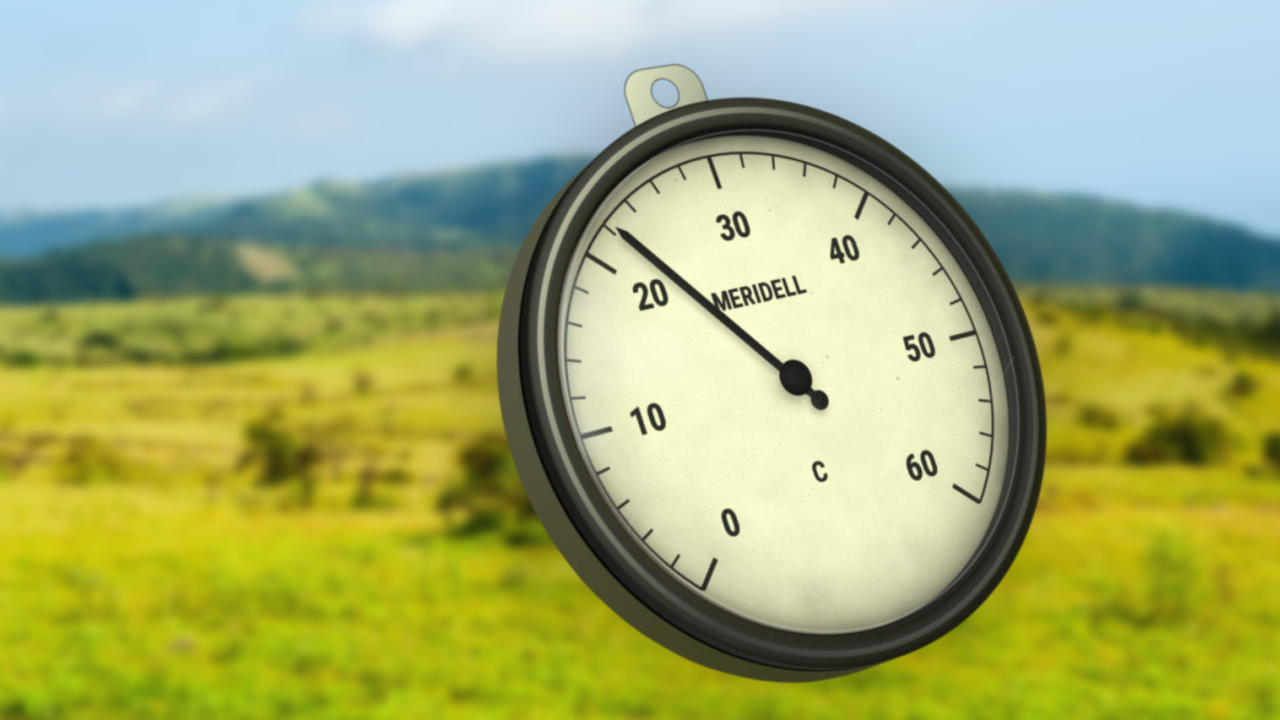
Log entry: 22 °C
